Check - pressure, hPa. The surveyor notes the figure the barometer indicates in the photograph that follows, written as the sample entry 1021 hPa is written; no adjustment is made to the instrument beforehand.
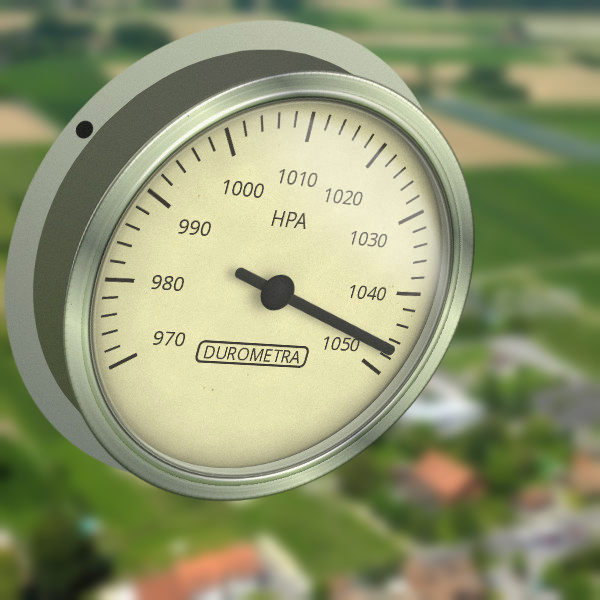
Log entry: 1047 hPa
